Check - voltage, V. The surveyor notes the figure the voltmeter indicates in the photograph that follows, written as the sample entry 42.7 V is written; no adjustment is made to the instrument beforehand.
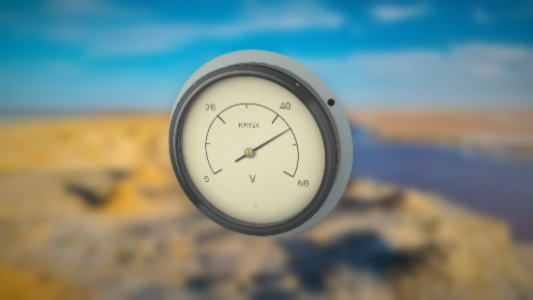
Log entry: 45 V
